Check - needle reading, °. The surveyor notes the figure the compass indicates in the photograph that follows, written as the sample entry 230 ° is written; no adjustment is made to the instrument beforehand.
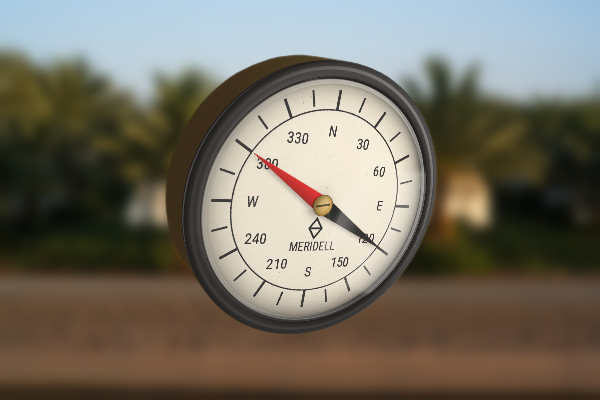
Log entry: 300 °
